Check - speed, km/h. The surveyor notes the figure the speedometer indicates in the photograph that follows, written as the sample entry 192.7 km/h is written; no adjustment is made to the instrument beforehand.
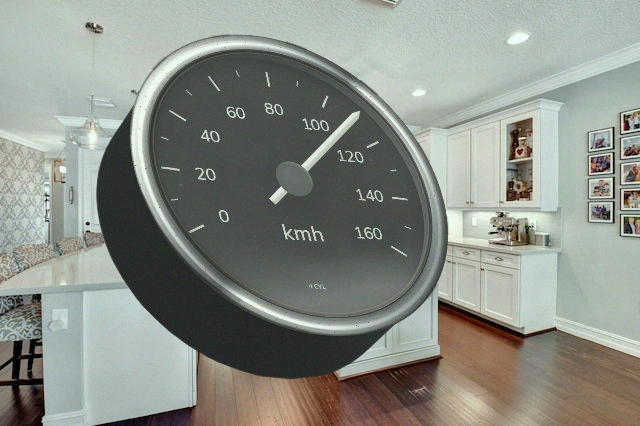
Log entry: 110 km/h
